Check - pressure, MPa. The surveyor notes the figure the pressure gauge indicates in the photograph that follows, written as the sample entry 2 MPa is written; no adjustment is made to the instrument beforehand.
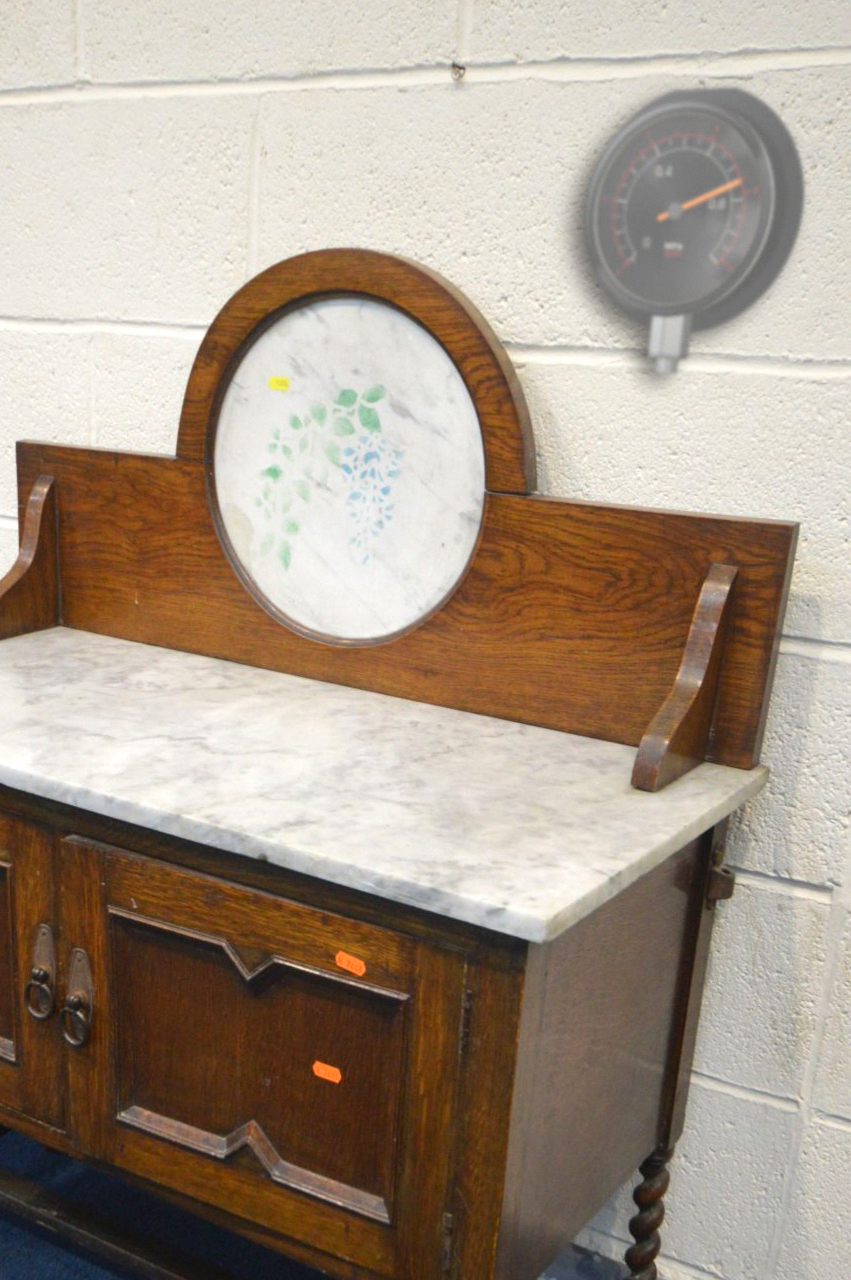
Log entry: 0.75 MPa
